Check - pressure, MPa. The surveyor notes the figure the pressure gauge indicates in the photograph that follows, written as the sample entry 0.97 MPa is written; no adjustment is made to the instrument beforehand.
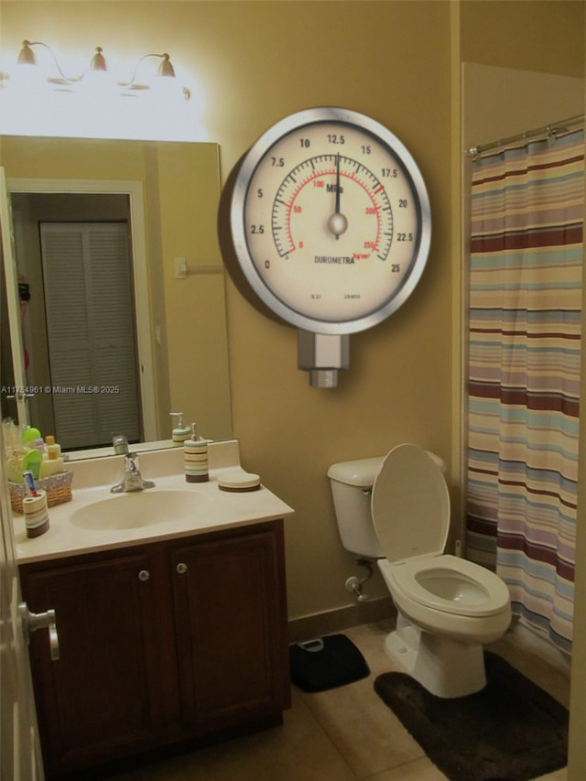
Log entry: 12.5 MPa
